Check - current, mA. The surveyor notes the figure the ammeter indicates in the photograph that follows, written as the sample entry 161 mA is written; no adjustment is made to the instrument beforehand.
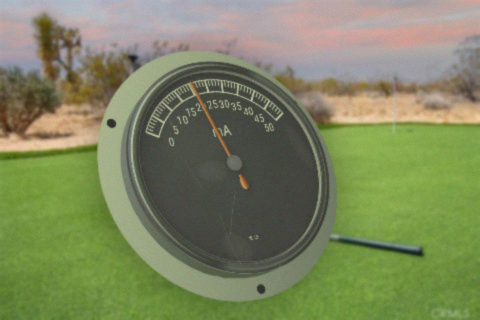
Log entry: 20 mA
